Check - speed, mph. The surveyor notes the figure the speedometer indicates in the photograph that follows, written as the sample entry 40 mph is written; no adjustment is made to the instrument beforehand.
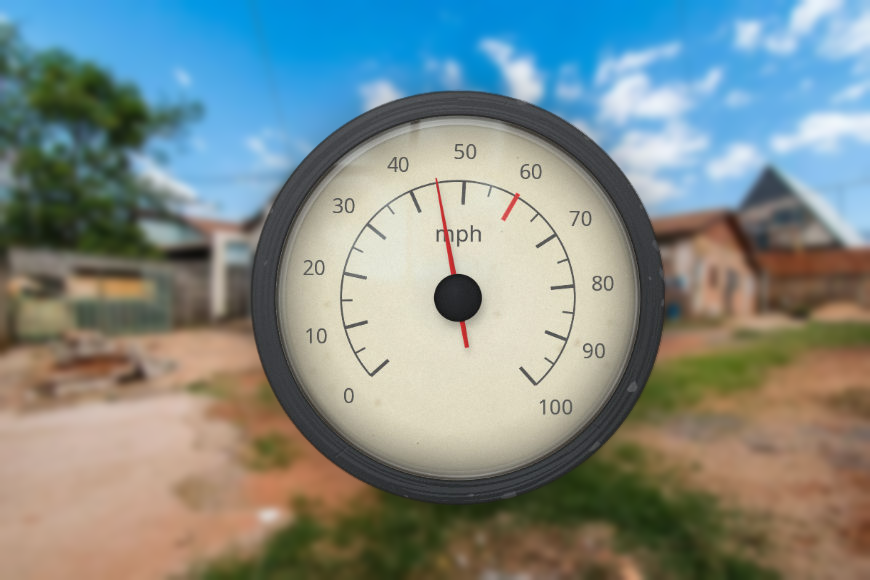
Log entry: 45 mph
